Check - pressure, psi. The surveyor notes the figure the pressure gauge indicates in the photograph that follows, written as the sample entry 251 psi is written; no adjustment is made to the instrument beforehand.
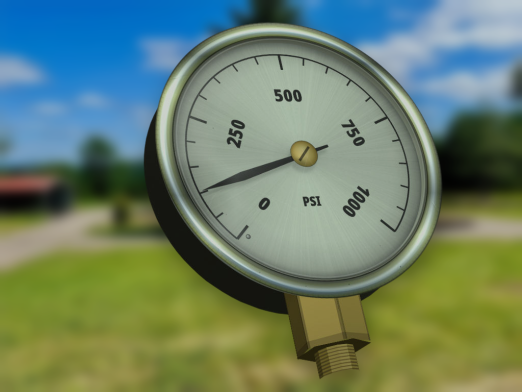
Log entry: 100 psi
